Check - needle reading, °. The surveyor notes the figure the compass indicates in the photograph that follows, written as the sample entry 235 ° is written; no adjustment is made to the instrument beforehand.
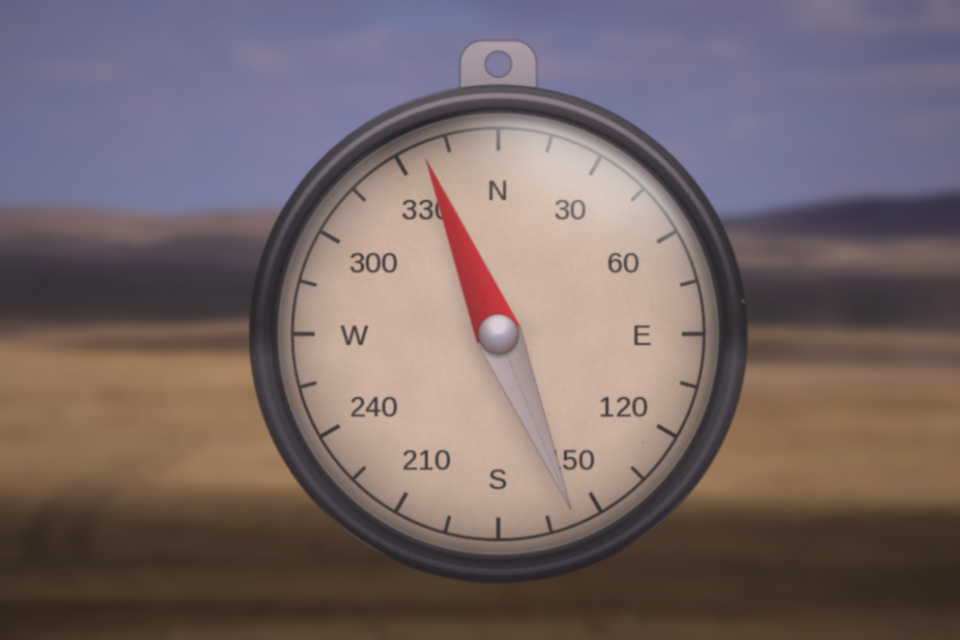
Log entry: 337.5 °
